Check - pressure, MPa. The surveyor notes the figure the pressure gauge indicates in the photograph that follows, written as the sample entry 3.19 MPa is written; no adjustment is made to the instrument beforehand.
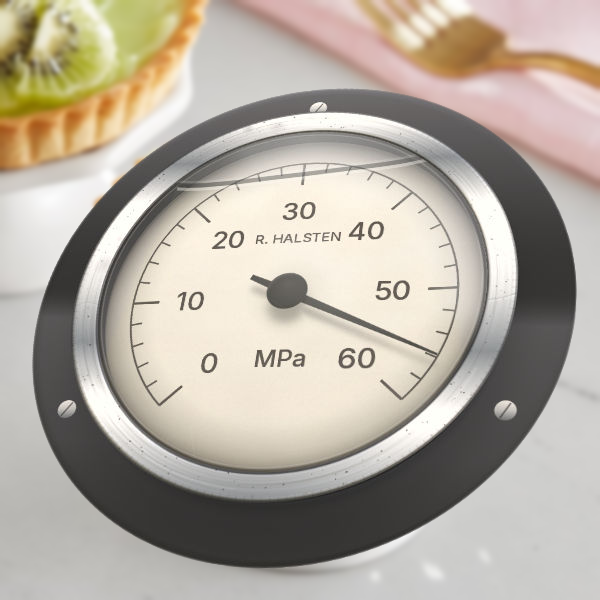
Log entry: 56 MPa
